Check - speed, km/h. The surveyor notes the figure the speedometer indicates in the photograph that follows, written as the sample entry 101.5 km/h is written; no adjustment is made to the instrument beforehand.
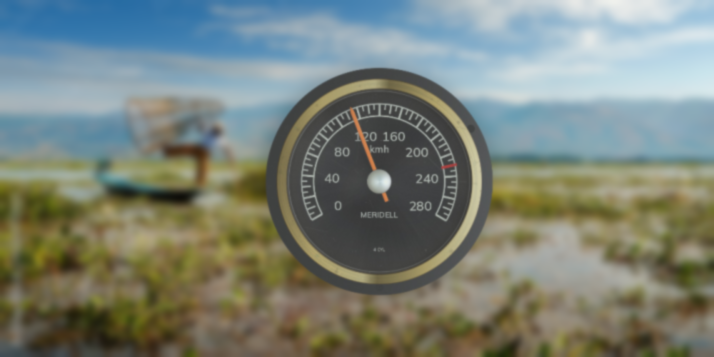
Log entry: 115 km/h
